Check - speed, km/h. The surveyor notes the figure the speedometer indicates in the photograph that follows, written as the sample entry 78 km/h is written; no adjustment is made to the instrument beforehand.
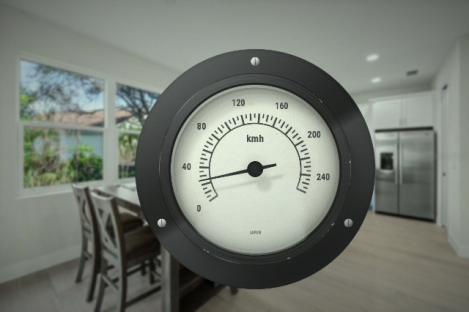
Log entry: 25 km/h
